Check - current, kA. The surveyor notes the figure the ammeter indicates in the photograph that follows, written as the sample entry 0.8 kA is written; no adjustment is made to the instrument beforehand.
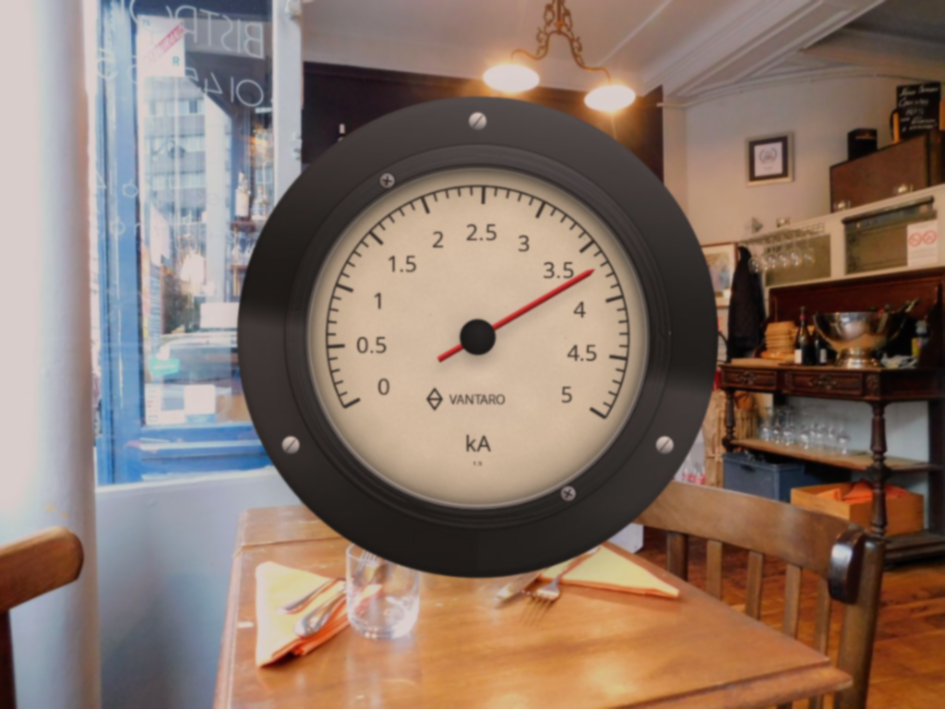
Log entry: 3.7 kA
